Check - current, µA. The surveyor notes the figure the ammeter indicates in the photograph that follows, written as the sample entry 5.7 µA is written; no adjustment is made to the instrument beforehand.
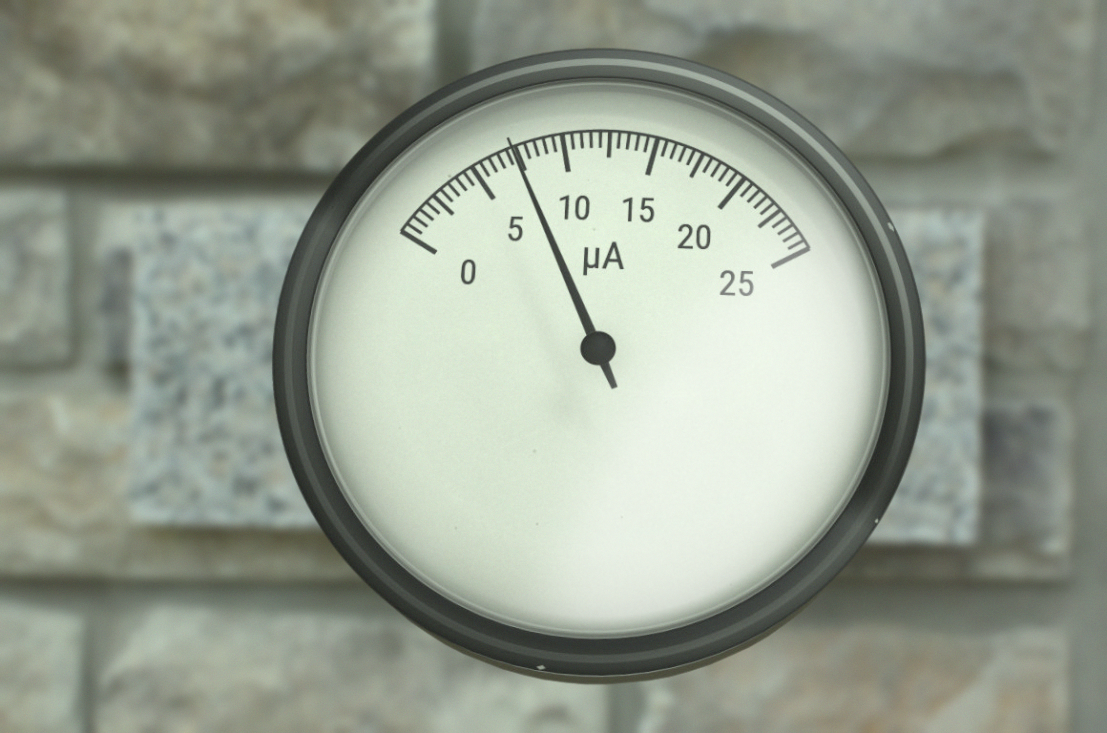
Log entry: 7.25 µA
